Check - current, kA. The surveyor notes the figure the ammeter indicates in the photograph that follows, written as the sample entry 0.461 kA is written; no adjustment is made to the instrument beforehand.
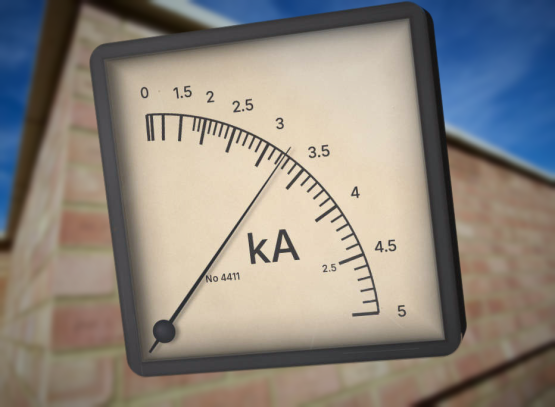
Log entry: 3.25 kA
